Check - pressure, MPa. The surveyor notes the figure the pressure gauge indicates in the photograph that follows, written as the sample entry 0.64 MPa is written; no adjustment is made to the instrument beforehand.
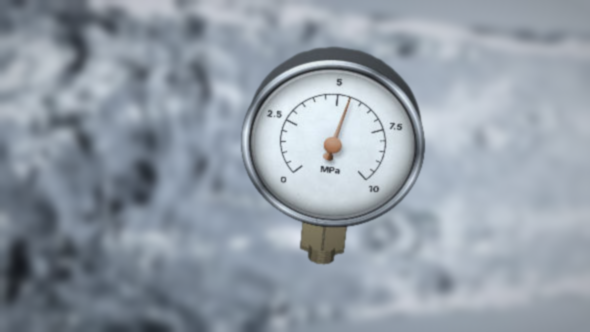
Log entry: 5.5 MPa
